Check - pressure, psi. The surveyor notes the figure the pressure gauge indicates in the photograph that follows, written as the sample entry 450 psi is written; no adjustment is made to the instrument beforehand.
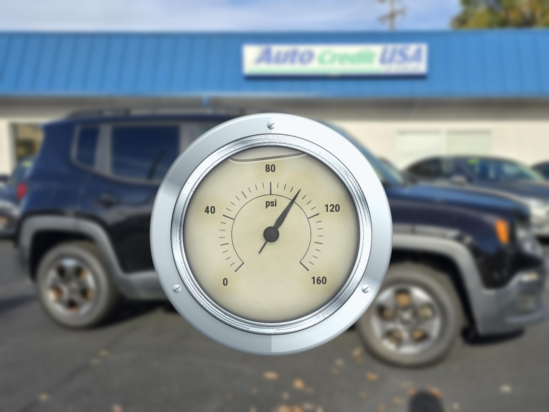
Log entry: 100 psi
